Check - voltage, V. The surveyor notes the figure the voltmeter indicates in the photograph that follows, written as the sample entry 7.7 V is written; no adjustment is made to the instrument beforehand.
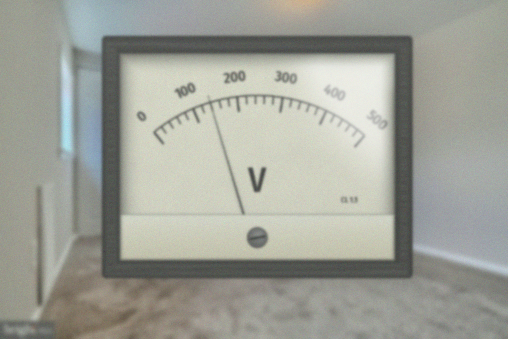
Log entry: 140 V
